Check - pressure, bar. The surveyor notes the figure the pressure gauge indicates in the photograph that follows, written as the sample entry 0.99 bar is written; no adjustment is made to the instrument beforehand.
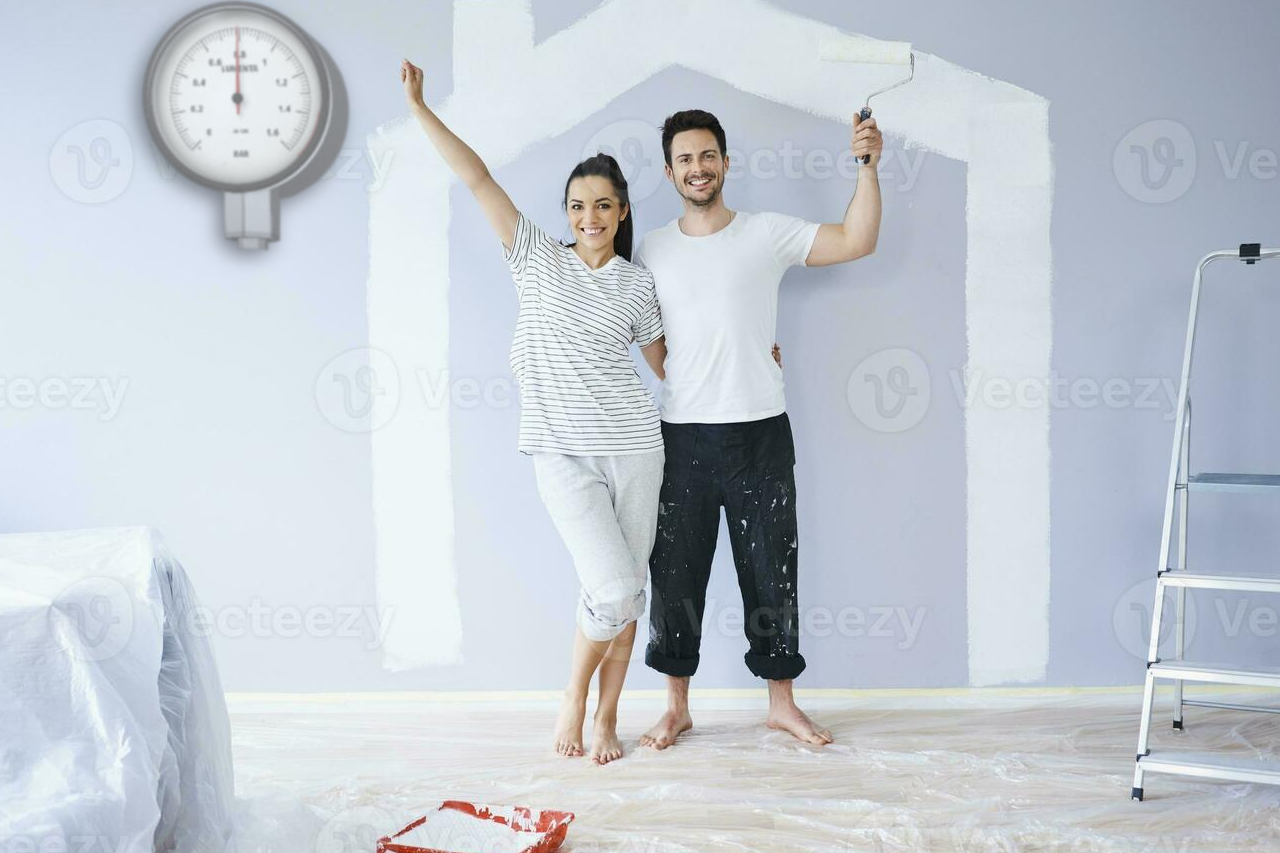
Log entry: 0.8 bar
